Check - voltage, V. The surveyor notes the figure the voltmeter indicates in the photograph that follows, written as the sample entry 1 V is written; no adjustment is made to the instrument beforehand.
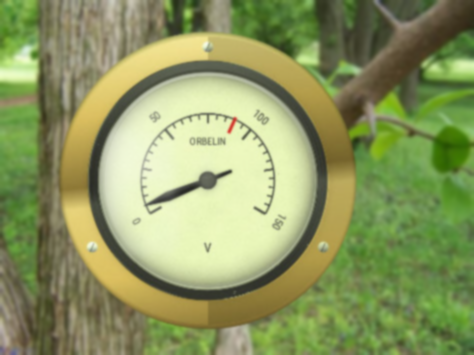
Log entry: 5 V
